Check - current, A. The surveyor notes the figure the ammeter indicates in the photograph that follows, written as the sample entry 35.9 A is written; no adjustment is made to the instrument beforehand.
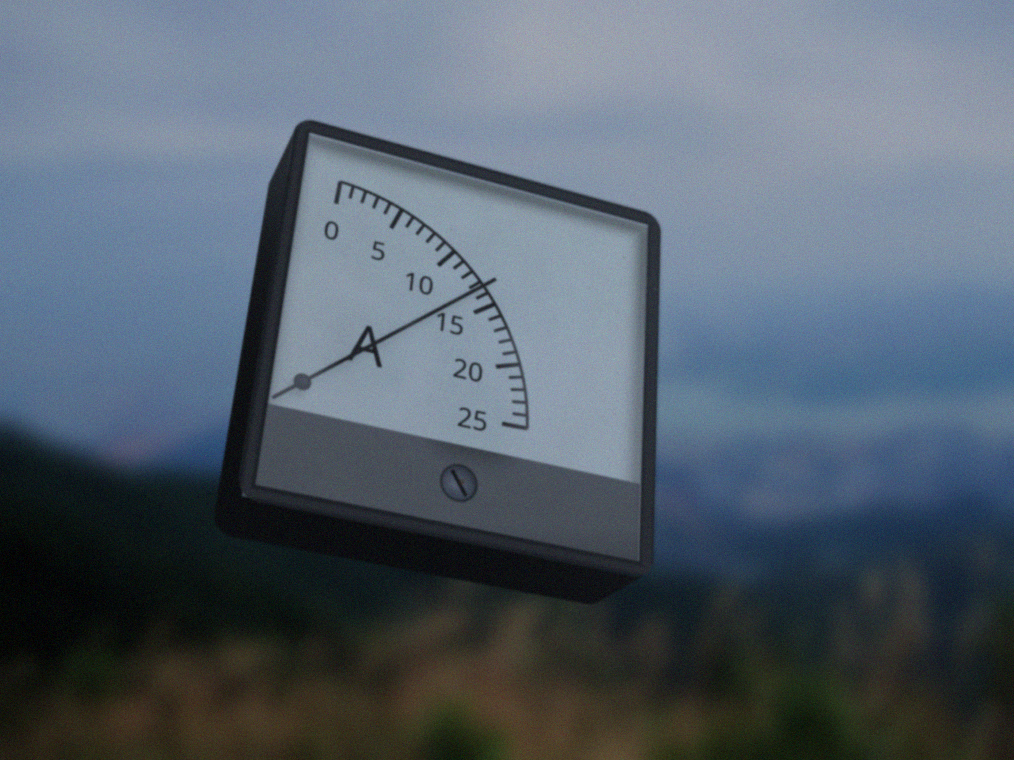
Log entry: 13.5 A
